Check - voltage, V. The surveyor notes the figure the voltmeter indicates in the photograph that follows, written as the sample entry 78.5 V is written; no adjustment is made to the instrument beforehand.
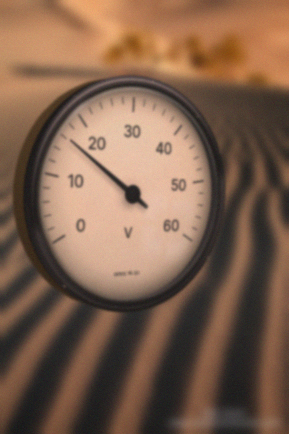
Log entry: 16 V
